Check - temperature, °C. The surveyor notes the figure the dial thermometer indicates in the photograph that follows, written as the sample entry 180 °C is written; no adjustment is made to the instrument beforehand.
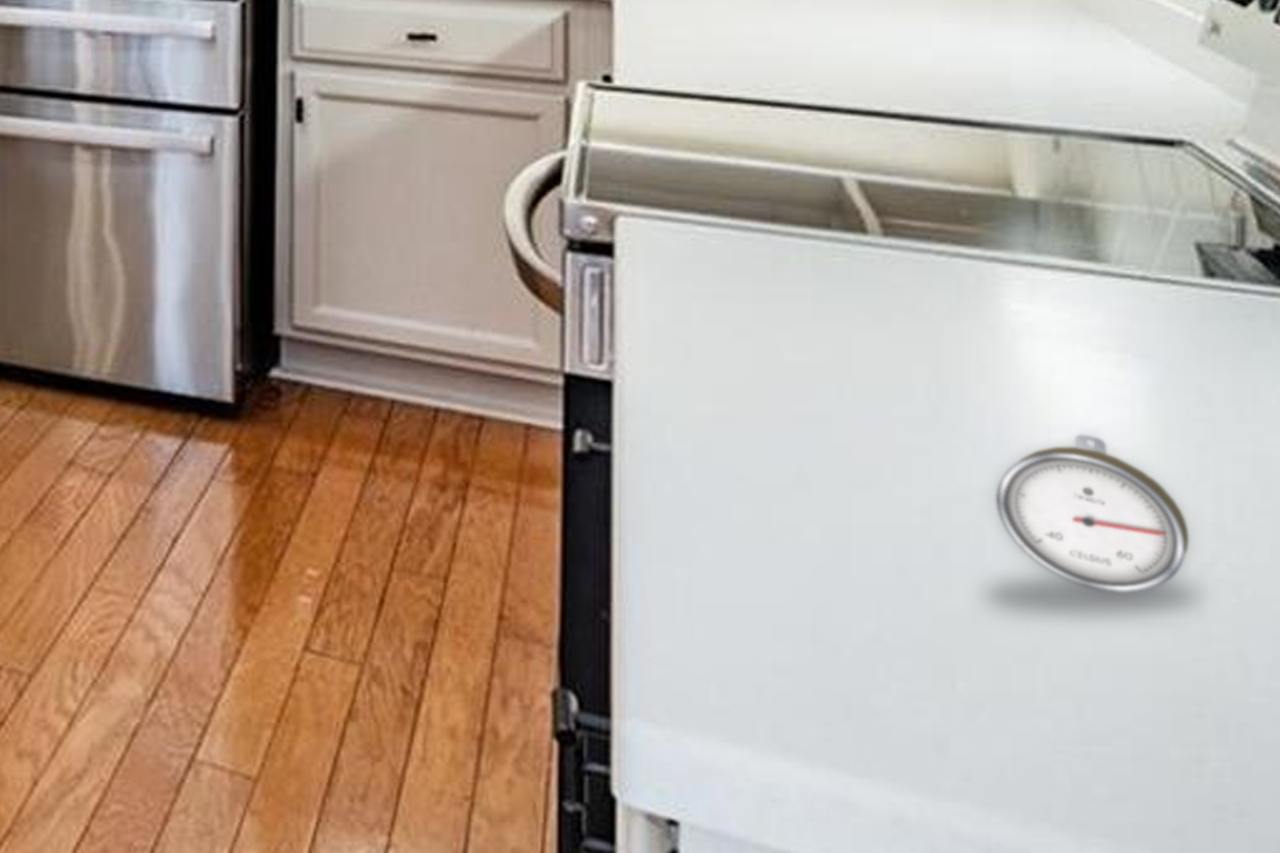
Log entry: 40 °C
